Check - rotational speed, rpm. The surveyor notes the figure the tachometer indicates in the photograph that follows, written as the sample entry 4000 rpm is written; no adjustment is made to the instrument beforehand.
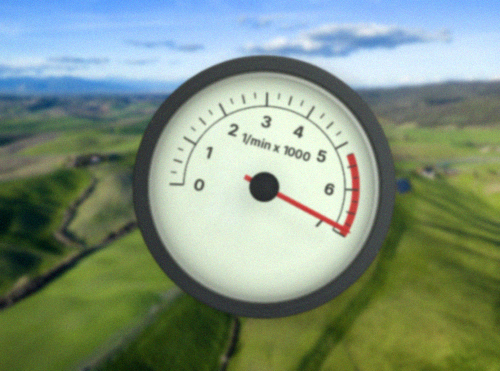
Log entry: 6875 rpm
